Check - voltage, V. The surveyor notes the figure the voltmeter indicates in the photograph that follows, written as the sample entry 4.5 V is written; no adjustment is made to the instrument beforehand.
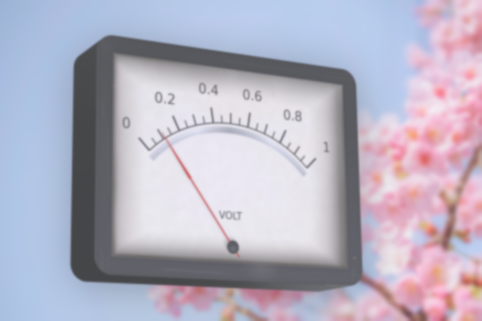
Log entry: 0.1 V
